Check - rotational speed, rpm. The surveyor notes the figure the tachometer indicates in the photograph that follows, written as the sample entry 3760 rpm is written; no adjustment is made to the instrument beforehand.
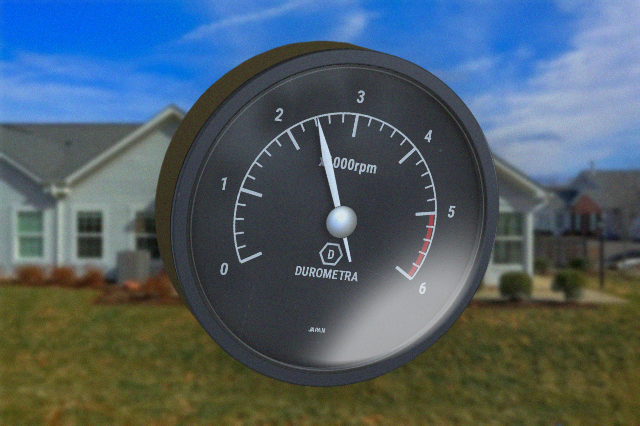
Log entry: 2400 rpm
